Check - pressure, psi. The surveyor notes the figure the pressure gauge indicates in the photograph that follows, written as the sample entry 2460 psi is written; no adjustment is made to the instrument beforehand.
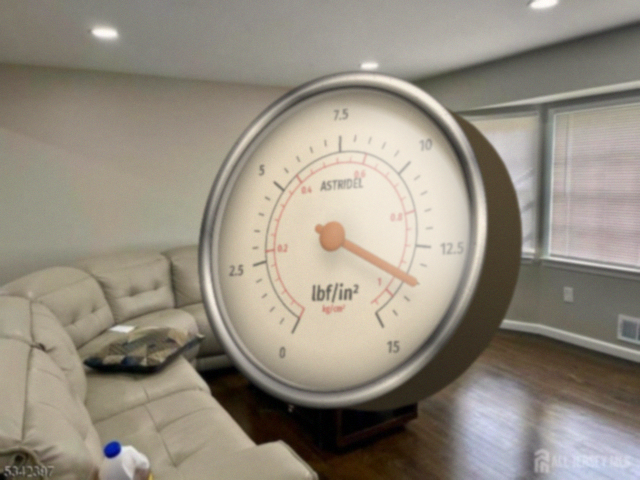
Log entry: 13.5 psi
